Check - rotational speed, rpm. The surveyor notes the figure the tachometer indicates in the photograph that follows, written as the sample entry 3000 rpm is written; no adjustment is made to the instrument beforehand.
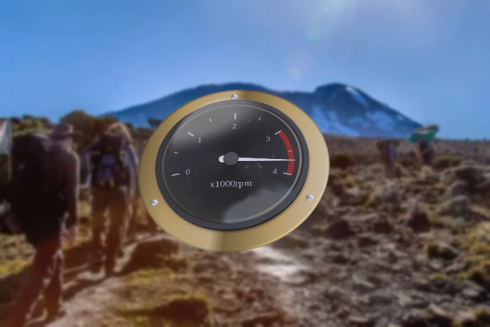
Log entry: 3750 rpm
